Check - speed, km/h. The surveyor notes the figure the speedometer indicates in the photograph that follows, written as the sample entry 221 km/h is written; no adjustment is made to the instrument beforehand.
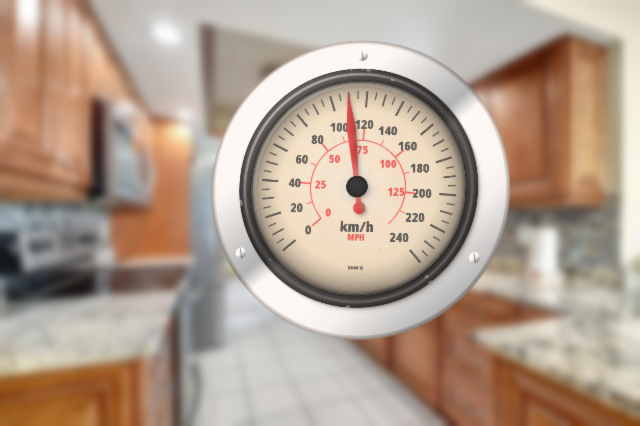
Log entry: 110 km/h
